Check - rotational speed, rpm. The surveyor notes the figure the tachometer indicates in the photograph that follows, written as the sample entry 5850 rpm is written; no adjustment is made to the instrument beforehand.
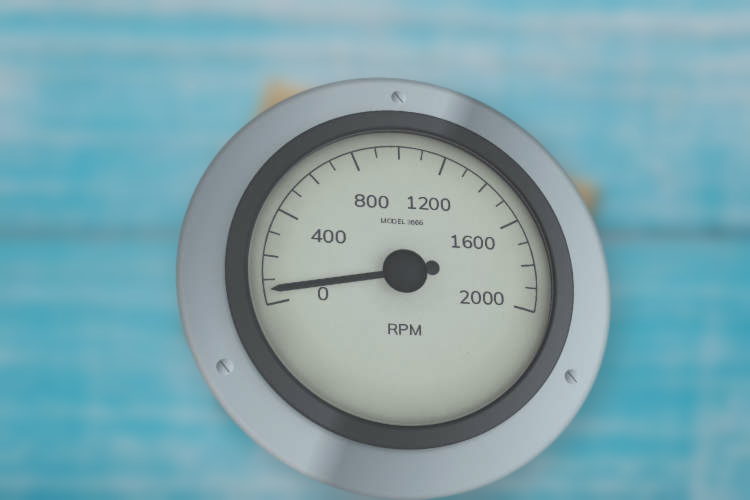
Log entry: 50 rpm
